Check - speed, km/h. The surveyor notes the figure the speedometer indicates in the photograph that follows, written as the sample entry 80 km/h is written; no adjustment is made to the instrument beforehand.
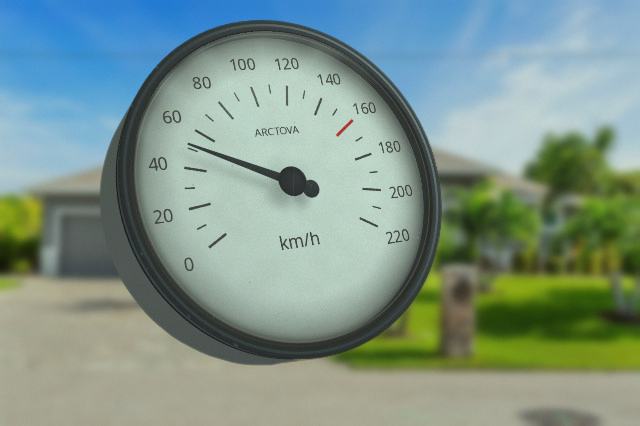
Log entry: 50 km/h
